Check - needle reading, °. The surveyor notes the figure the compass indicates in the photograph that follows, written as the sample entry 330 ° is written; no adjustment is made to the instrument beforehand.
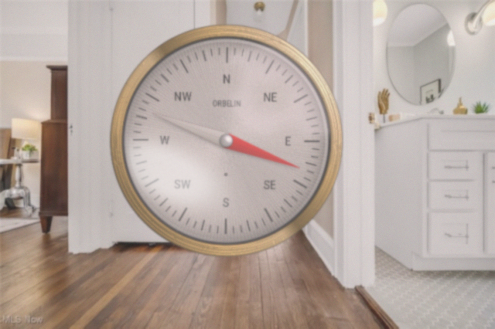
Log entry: 110 °
